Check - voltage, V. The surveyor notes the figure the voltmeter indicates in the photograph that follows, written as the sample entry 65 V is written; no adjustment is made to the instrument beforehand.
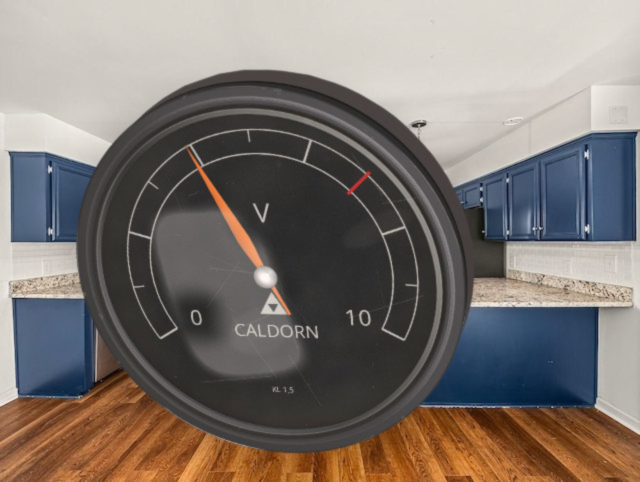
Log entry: 4 V
